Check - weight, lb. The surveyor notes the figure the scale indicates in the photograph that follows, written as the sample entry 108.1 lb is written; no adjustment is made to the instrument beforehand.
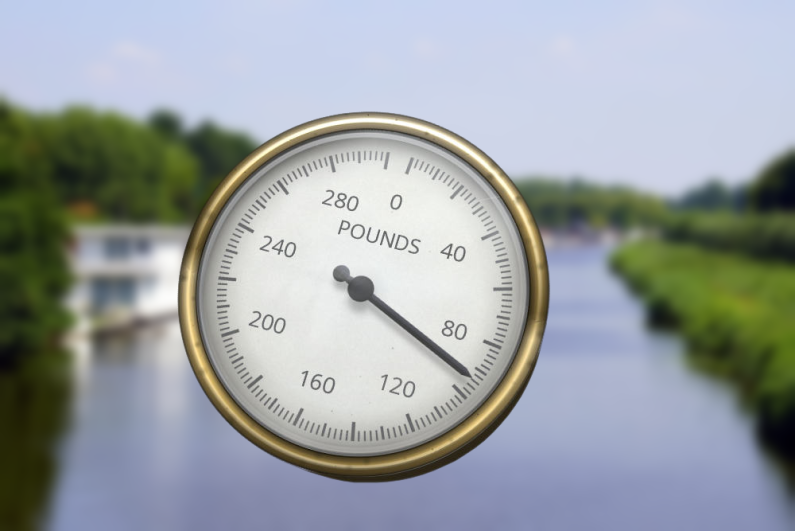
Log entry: 94 lb
